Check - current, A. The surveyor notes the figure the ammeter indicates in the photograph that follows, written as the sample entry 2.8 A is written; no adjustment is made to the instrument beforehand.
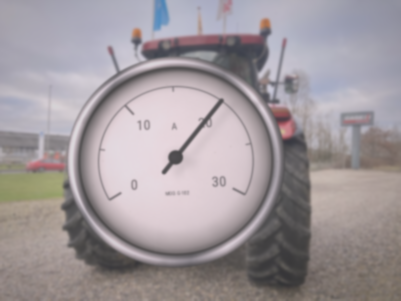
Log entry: 20 A
